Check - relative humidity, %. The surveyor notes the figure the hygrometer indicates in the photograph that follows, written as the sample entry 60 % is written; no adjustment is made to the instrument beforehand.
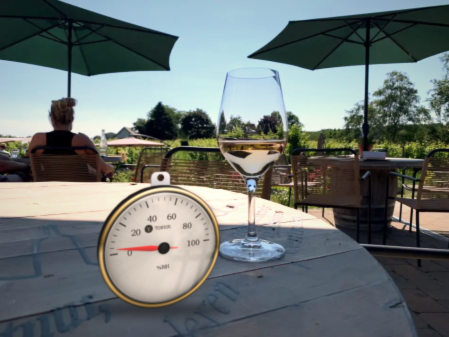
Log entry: 4 %
